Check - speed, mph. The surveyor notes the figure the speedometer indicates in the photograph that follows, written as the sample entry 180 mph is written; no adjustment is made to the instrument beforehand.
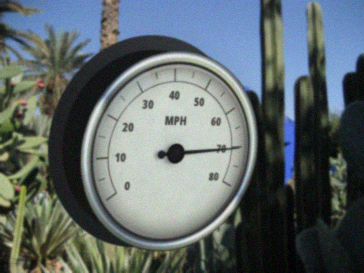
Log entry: 70 mph
